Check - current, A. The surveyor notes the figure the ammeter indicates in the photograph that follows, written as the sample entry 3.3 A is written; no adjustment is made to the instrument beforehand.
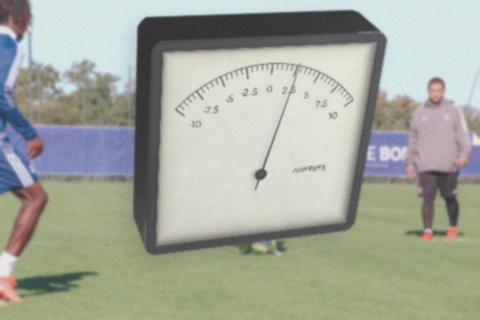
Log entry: 2.5 A
